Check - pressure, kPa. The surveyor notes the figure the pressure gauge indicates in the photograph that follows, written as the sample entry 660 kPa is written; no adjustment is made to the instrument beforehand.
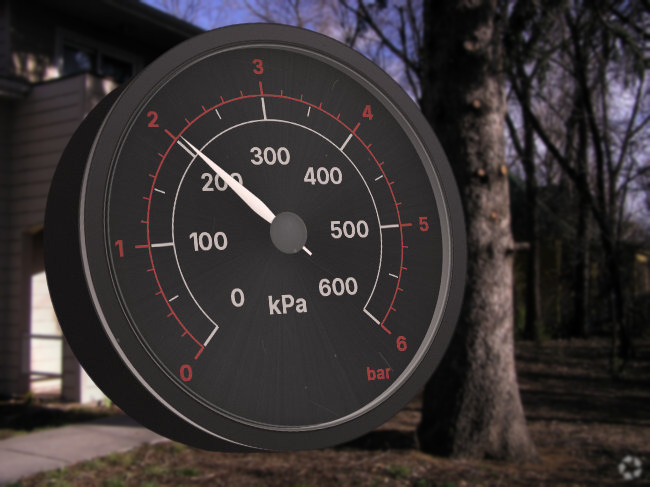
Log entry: 200 kPa
